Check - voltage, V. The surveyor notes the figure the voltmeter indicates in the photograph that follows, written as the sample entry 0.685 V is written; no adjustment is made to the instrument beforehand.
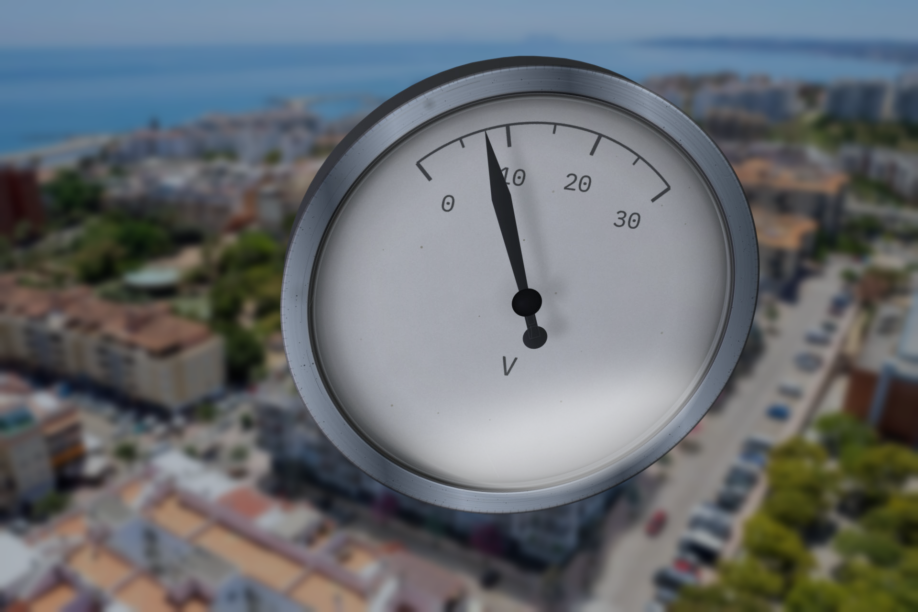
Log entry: 7.5 V
